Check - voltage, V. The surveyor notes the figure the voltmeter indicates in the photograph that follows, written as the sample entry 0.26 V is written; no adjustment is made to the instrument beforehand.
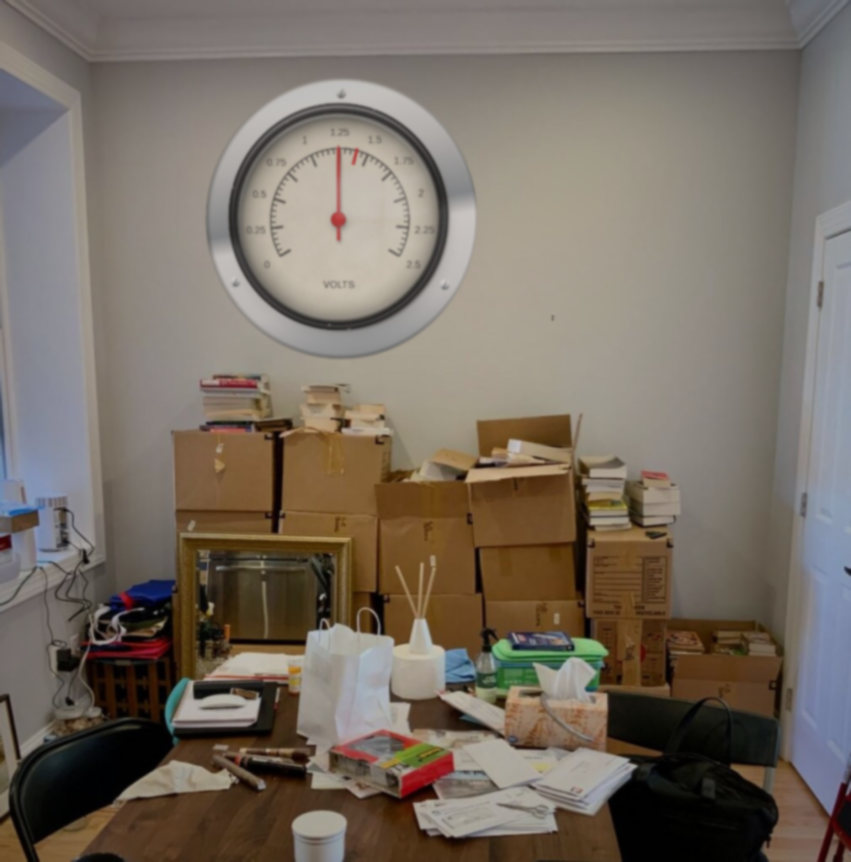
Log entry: 1.25 V
